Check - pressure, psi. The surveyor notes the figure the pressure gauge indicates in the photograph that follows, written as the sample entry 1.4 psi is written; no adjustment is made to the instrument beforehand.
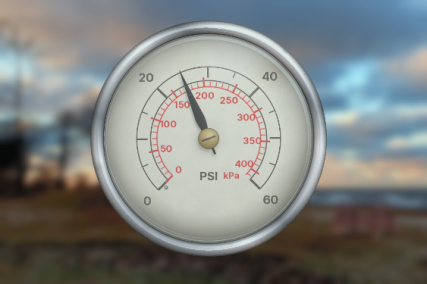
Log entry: 25 psi
